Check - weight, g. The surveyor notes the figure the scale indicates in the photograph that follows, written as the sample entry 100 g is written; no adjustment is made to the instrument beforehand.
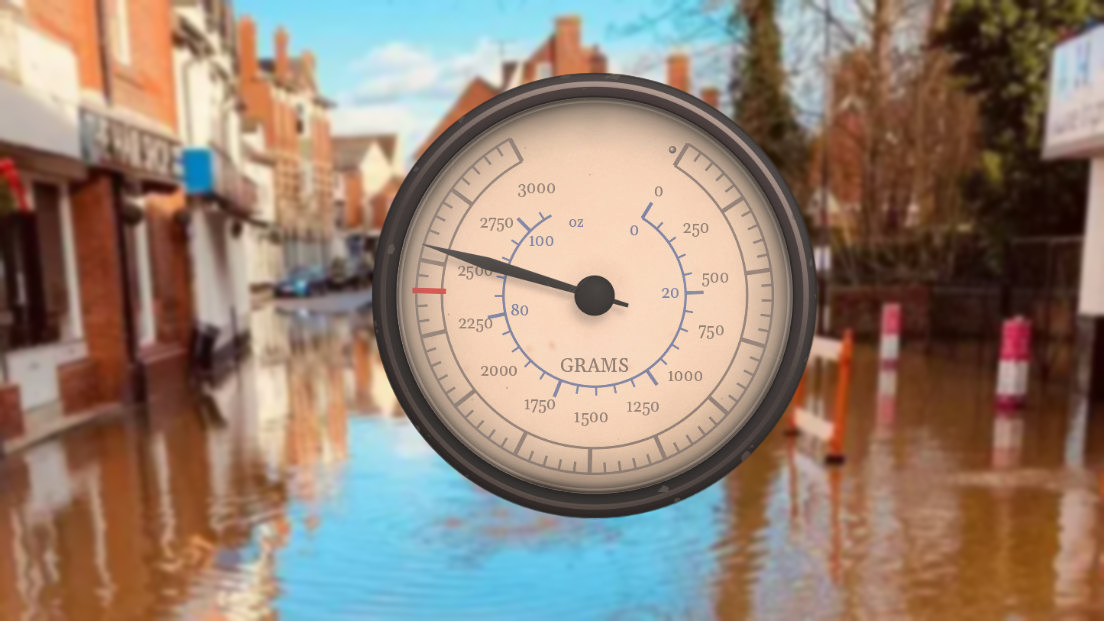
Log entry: 2550 g
